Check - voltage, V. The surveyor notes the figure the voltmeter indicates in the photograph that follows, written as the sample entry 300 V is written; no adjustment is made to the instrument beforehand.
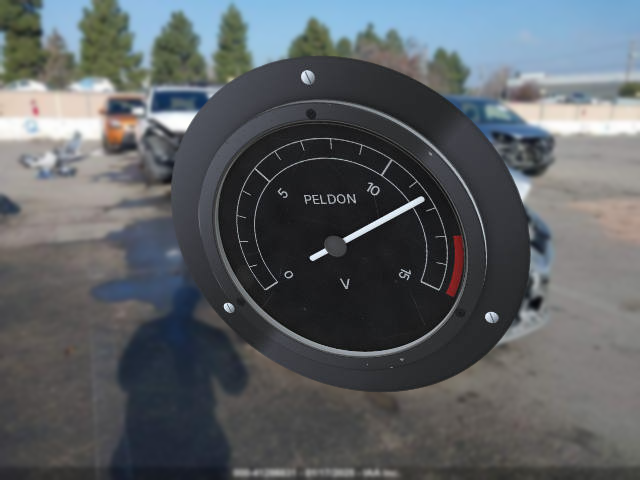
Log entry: 11.5 V
